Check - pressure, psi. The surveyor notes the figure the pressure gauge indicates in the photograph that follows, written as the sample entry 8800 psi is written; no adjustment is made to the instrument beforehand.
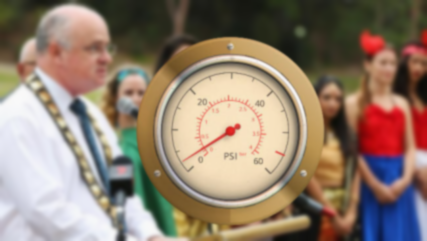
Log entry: 2.5 psi
